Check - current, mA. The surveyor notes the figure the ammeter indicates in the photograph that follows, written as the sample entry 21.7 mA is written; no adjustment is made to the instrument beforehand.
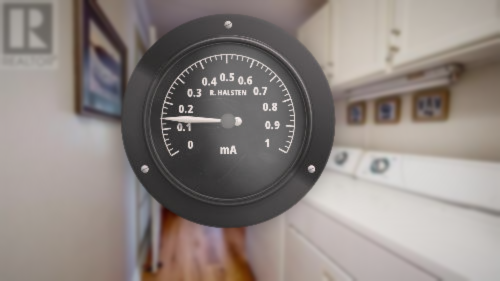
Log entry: 0.14 mA
